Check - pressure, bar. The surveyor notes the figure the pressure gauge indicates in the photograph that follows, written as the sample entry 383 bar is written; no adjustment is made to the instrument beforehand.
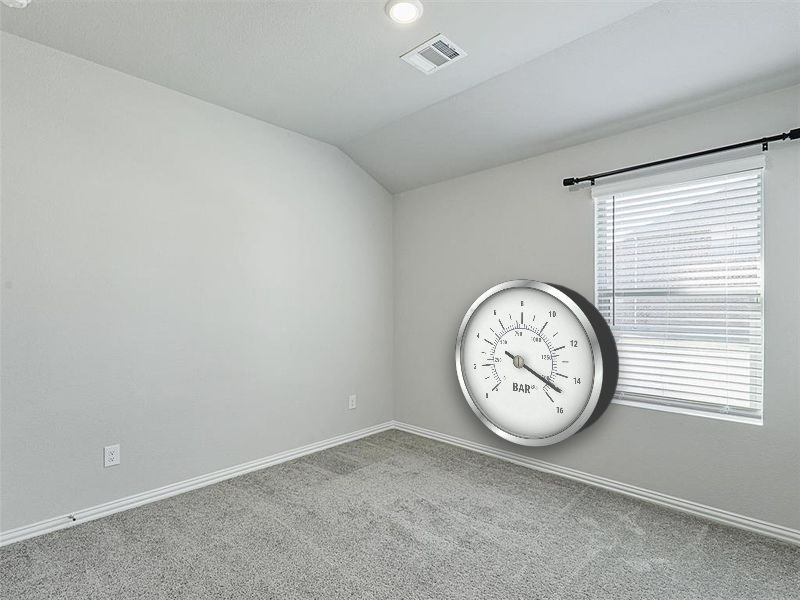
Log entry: 15 bar
